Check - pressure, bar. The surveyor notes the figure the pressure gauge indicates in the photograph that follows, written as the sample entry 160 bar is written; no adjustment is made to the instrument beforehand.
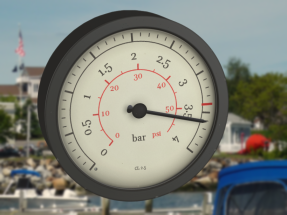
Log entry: 3.6 bar
